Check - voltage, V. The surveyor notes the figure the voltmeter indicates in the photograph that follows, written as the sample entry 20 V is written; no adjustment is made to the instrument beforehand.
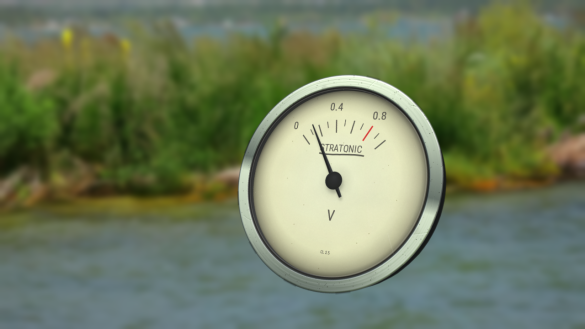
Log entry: 0.15 V
